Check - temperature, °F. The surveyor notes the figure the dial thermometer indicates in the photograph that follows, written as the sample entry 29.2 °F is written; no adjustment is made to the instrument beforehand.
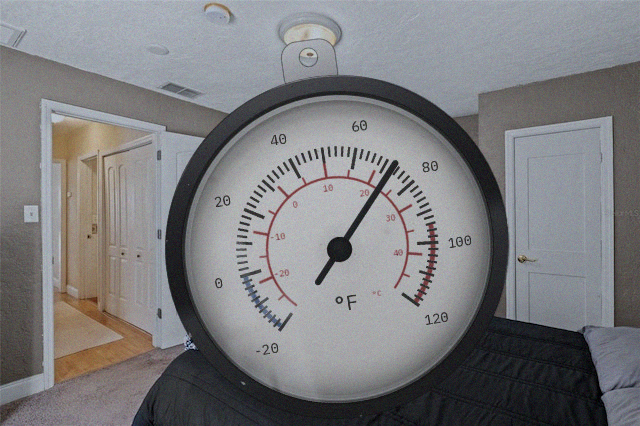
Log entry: 72 °F
